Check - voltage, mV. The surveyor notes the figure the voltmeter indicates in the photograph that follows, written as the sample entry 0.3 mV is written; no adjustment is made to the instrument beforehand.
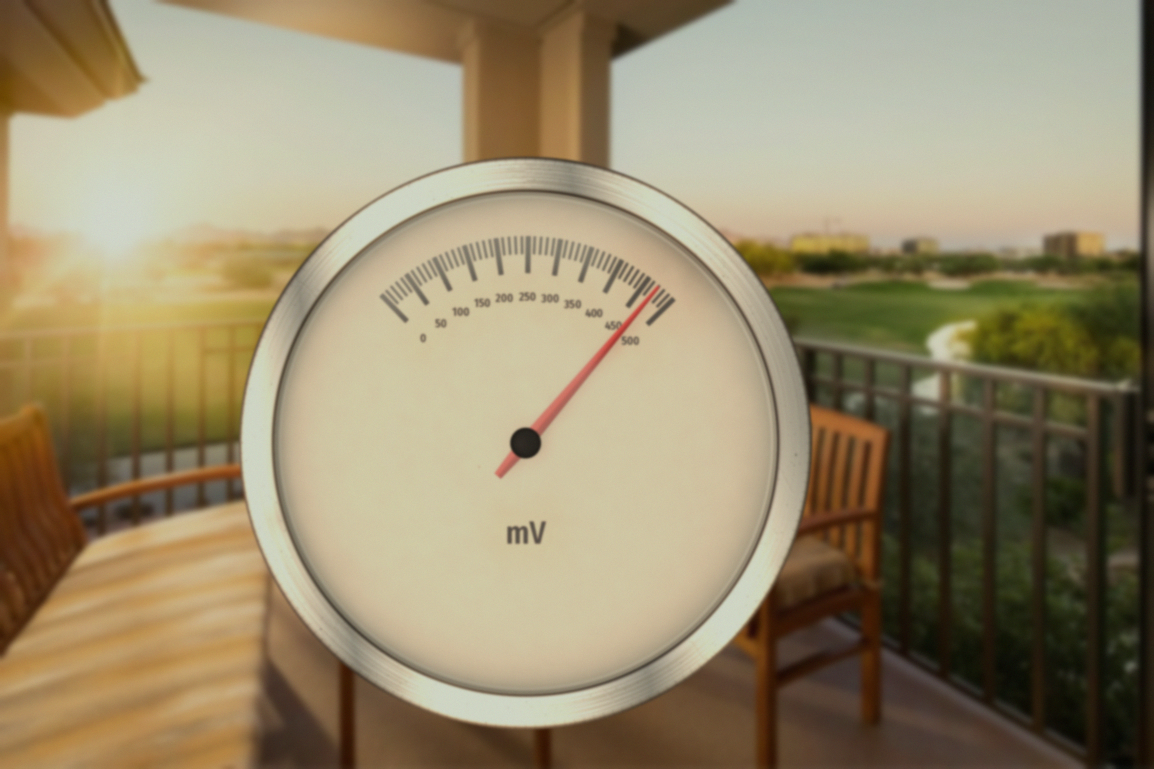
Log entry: 470 mV
